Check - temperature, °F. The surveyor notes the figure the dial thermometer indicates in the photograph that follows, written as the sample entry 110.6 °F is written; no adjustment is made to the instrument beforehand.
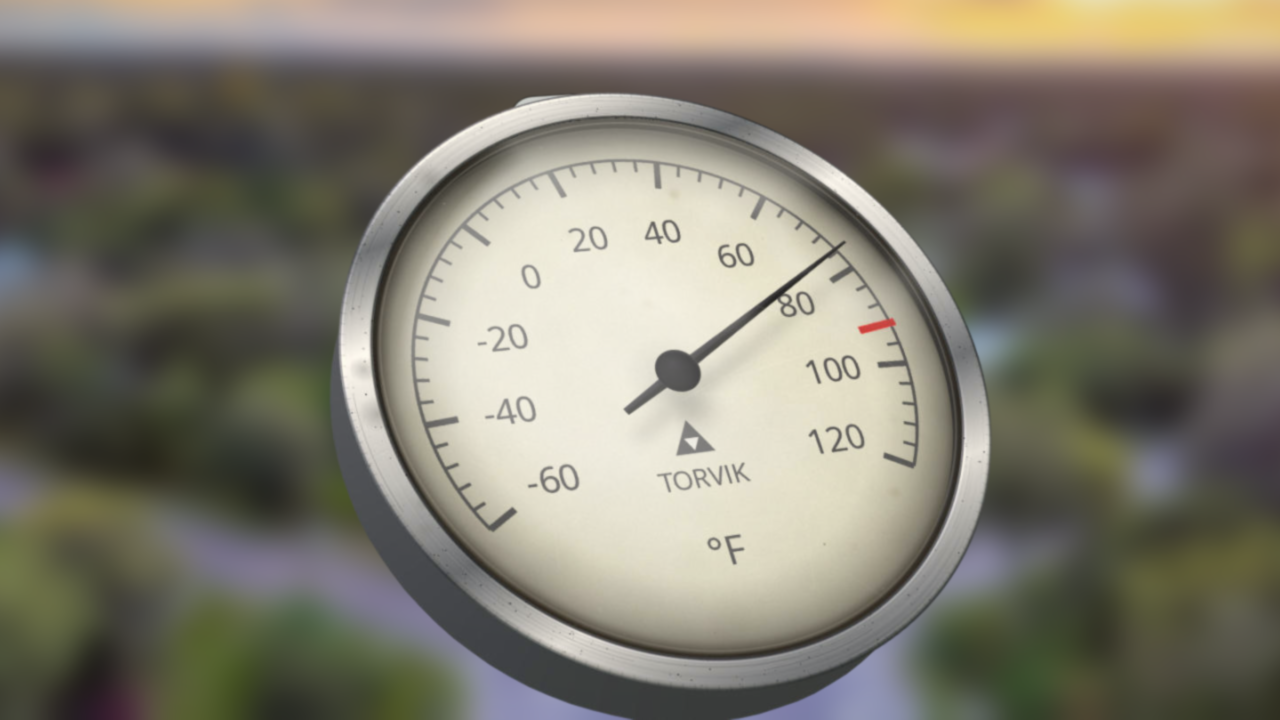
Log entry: 76 °F
